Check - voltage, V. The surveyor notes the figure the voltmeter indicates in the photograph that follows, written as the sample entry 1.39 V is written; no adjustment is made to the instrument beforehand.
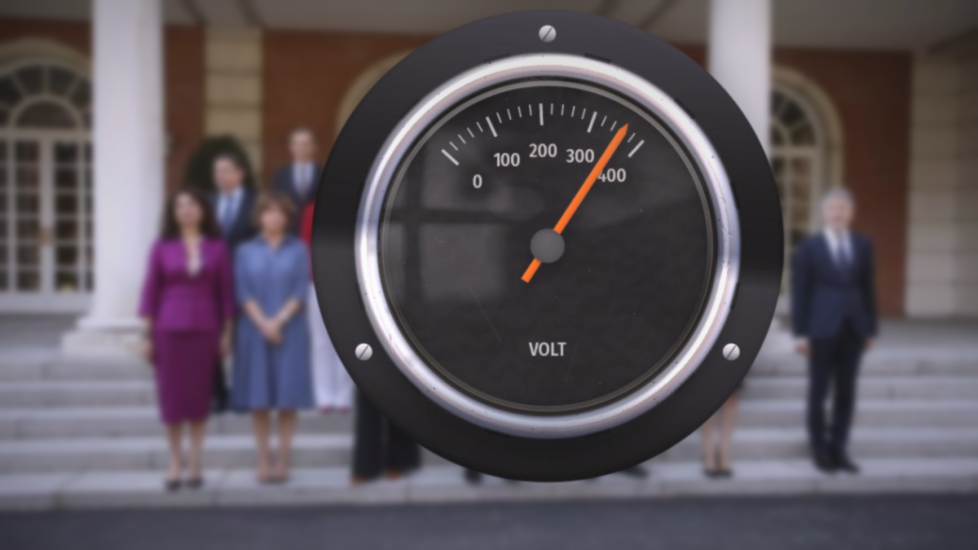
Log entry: 360 V
